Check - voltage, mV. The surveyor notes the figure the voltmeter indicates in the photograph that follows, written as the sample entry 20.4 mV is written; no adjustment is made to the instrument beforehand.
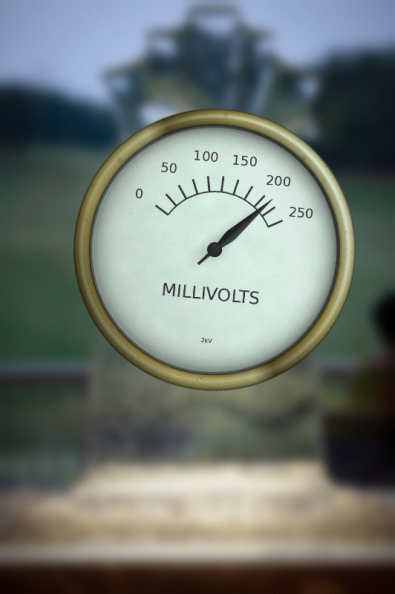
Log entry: 212.5 mV
